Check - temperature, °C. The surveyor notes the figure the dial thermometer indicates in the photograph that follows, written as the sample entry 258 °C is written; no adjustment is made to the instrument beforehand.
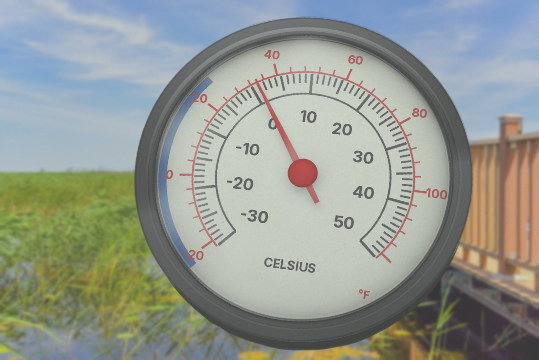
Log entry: 1 °C
